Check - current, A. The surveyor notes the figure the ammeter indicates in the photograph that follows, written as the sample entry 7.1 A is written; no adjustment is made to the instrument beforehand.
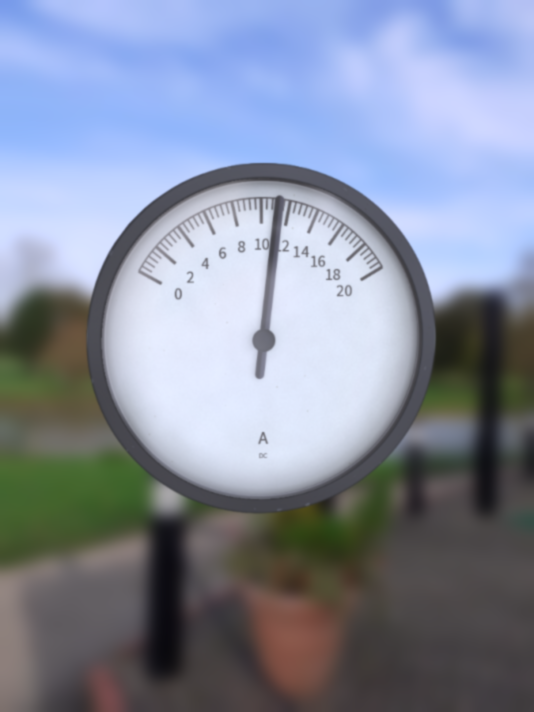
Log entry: 11.2 A
